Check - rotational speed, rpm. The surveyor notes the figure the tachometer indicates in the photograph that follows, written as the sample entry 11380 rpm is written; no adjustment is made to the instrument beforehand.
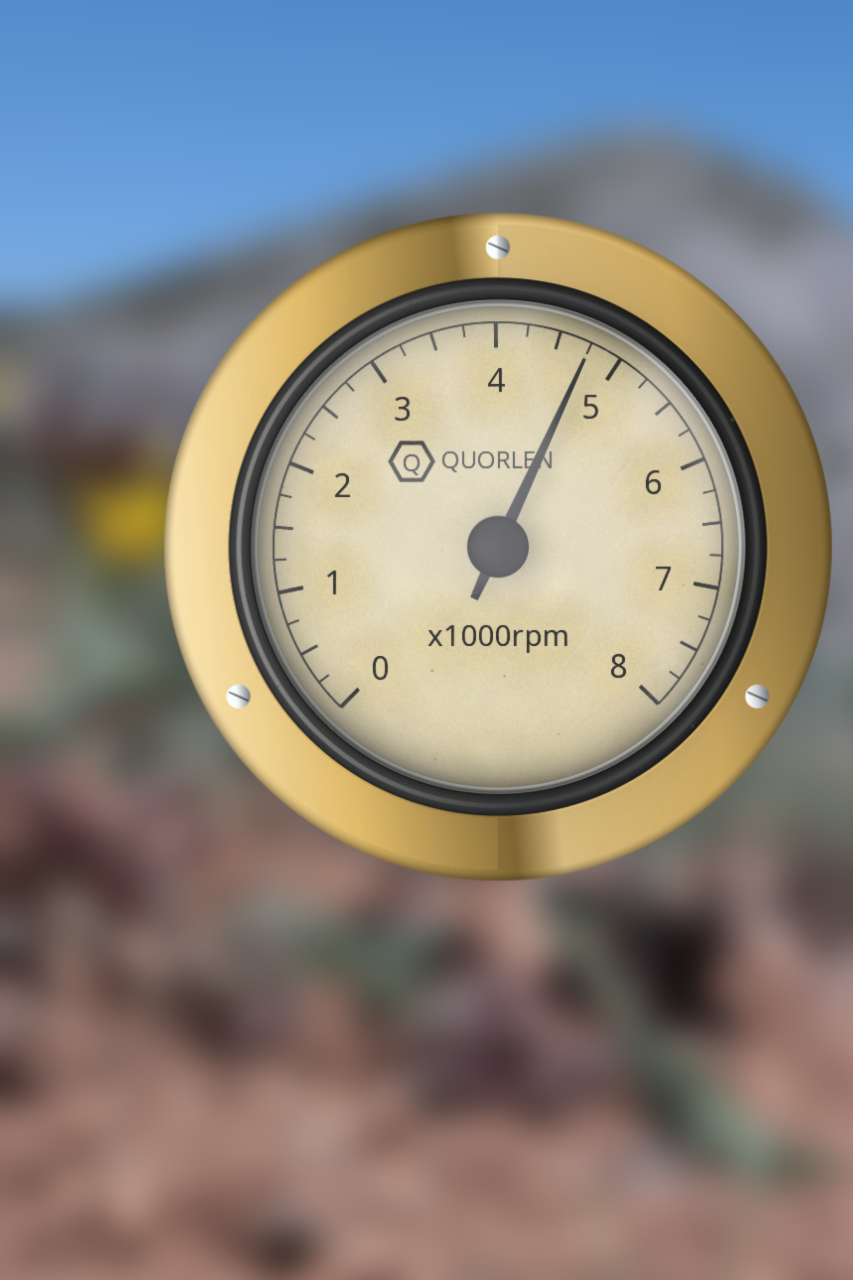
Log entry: 4750 rpm
